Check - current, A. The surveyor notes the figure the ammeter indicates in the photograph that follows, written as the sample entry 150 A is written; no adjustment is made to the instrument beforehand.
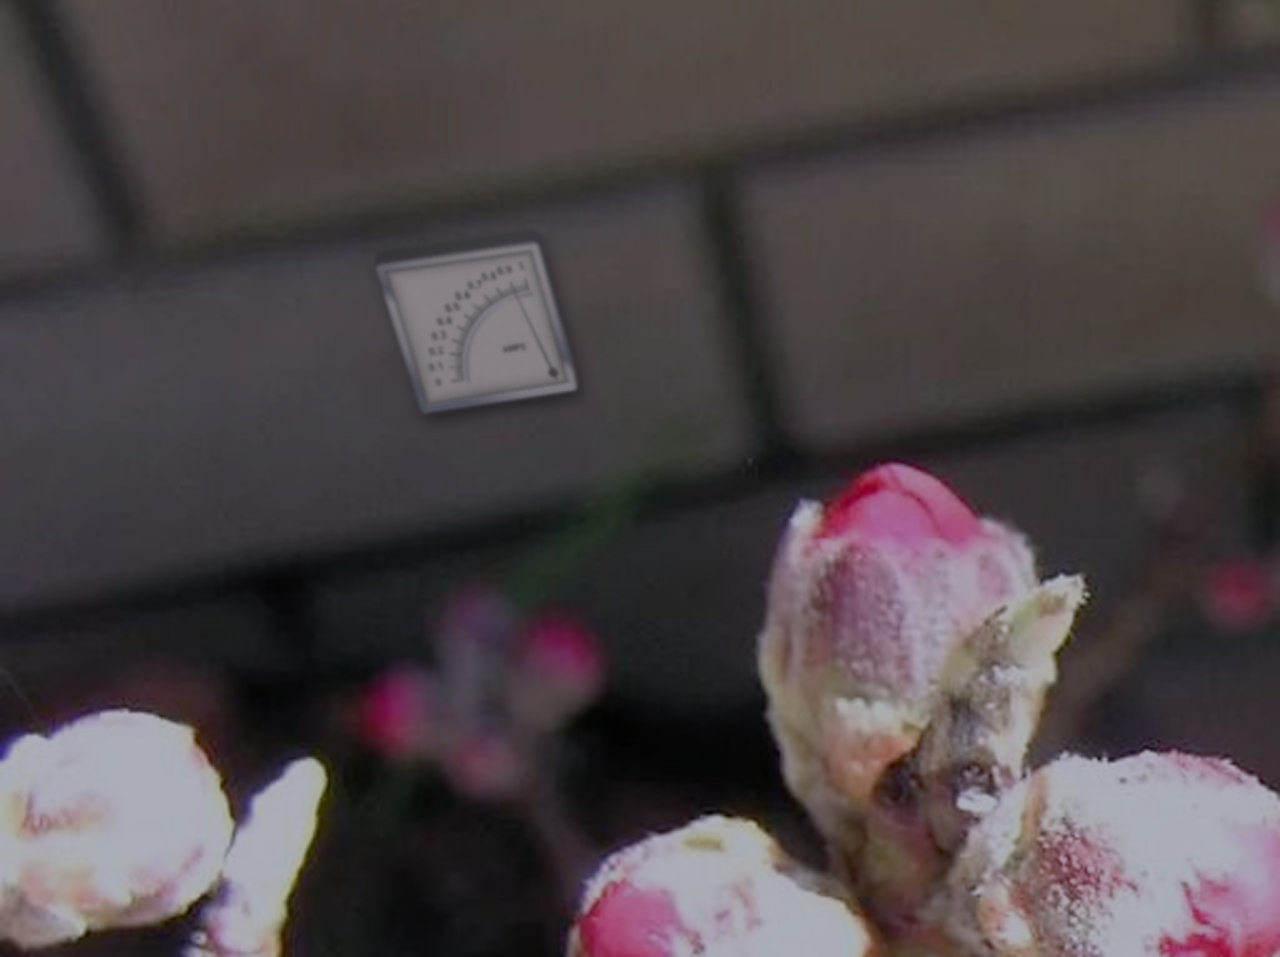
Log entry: 0.9 A
